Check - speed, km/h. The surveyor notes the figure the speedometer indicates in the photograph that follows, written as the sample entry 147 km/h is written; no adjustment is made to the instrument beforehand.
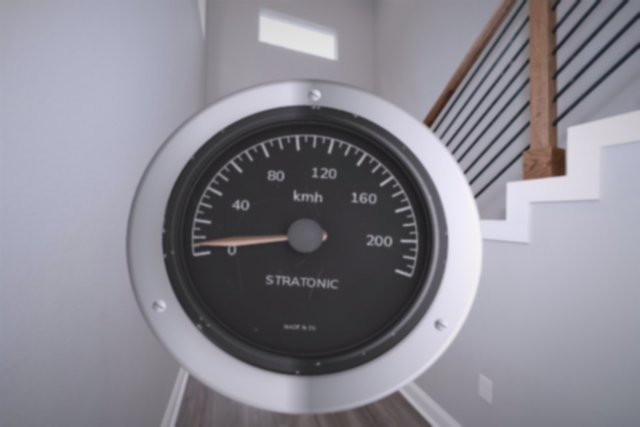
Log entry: 5 km/h
